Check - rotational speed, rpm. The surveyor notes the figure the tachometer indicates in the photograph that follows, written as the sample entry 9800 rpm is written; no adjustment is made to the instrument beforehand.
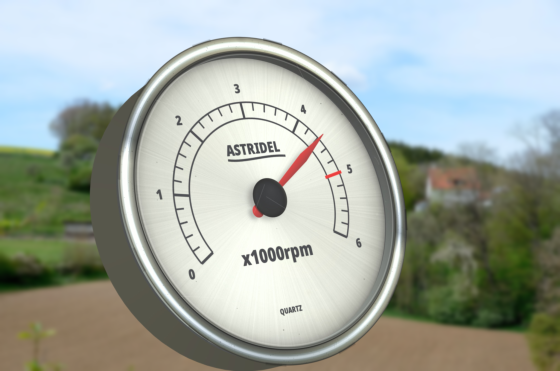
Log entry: 4400 rpm
